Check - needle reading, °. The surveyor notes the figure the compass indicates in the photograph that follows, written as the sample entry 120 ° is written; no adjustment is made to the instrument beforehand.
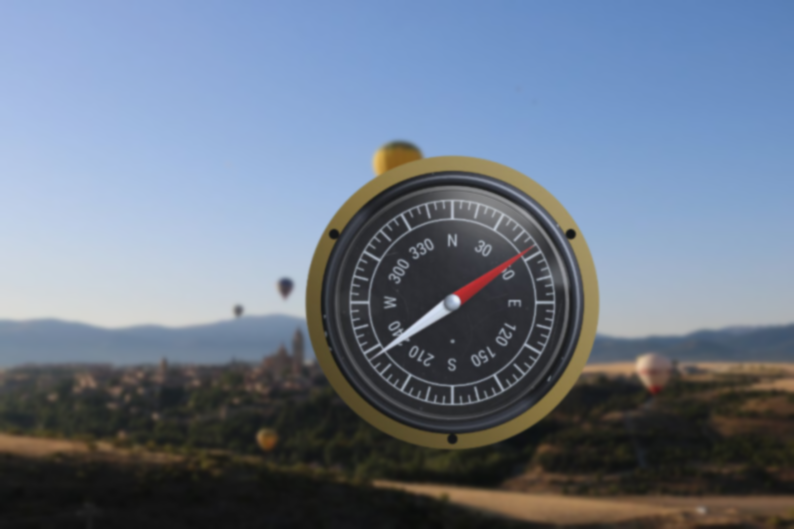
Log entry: 55 °
